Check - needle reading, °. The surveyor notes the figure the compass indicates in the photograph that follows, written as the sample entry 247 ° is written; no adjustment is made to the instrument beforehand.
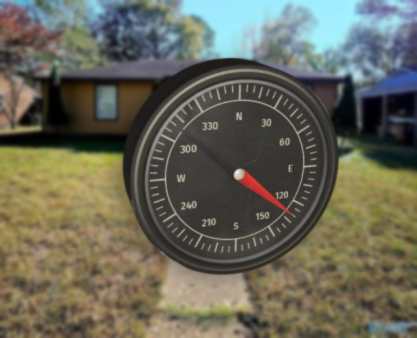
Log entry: 130 °
